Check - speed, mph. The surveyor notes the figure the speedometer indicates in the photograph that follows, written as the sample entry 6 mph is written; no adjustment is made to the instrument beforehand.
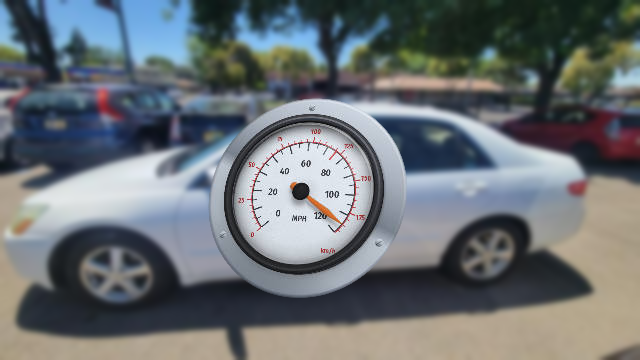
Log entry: 115 mph
